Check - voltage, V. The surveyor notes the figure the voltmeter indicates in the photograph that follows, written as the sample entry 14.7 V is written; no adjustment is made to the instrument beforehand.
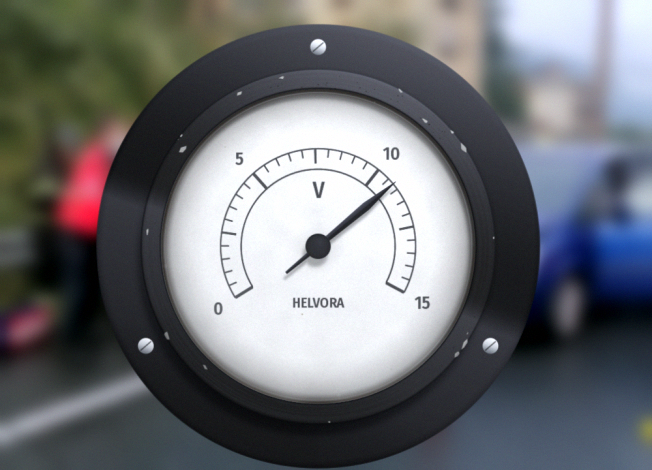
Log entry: 10.75 V
